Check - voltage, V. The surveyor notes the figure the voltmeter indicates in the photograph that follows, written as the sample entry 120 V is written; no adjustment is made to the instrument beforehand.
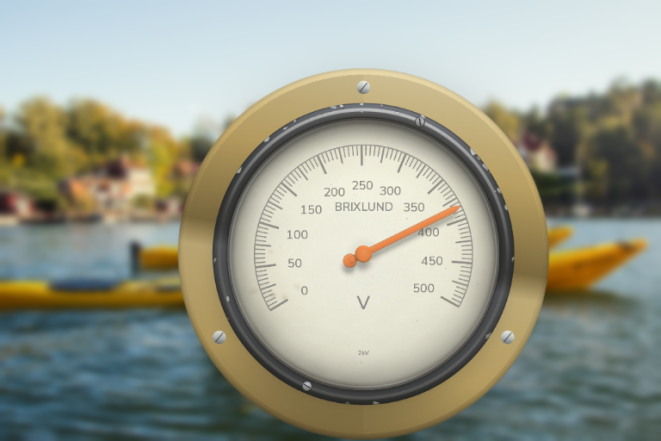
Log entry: 385 V
